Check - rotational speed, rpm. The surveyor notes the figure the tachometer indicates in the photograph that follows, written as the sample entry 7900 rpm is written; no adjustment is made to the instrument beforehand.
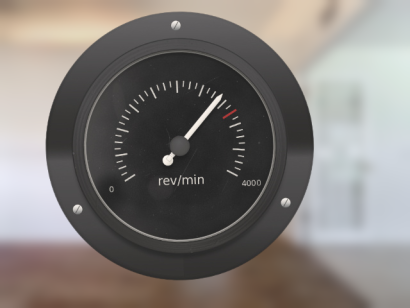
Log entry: 2700 rpm
